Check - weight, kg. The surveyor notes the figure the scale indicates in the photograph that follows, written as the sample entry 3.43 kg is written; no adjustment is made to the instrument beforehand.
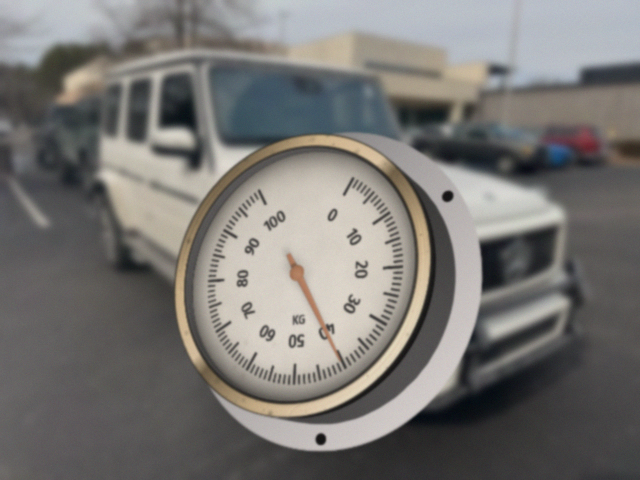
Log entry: 40 kg
